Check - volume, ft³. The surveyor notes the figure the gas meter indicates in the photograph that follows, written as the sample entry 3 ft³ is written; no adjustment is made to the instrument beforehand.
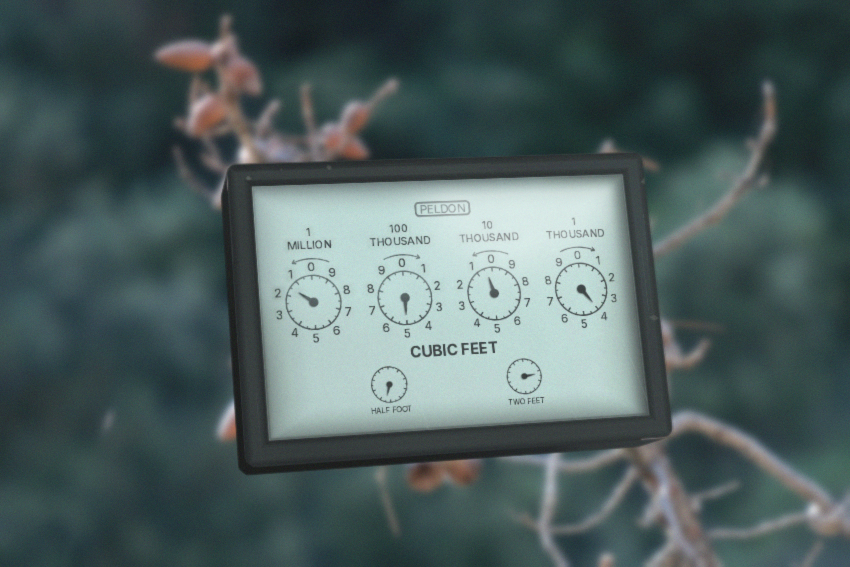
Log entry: 150400 ft³
